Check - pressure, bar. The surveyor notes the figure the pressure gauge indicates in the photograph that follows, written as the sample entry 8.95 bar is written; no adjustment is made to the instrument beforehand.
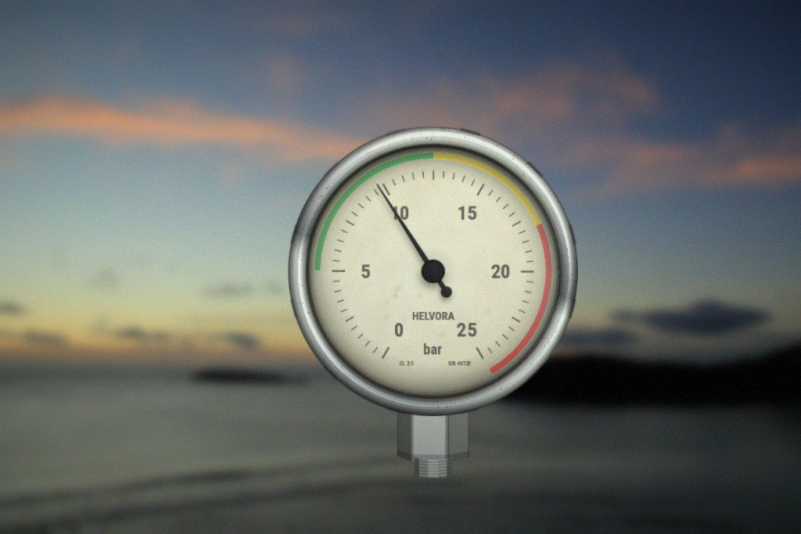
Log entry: 9.75 bar
